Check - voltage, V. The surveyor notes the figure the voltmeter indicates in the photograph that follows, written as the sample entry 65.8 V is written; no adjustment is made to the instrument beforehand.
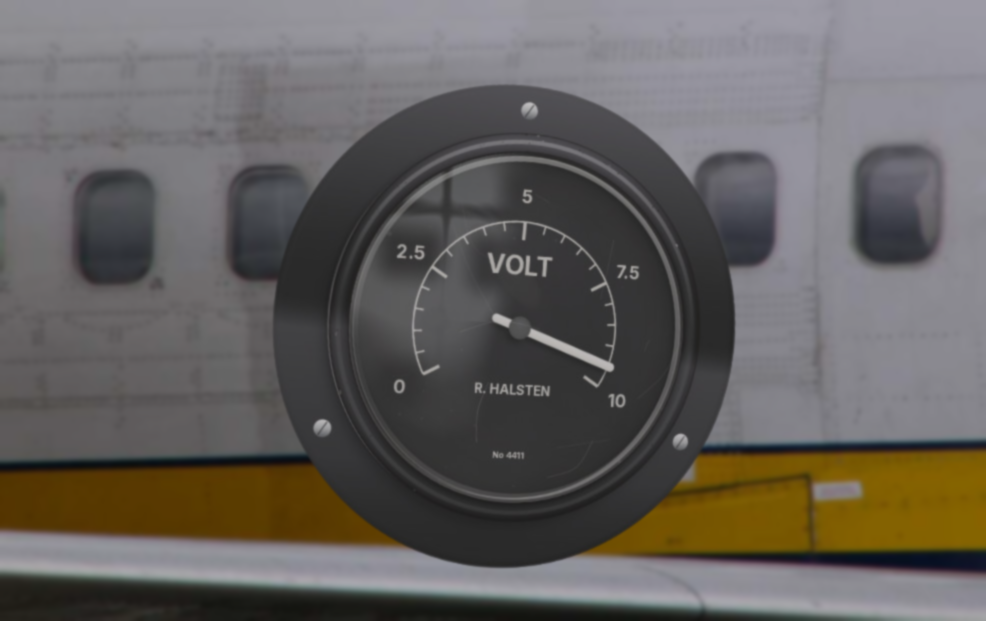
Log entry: 9.5 V
